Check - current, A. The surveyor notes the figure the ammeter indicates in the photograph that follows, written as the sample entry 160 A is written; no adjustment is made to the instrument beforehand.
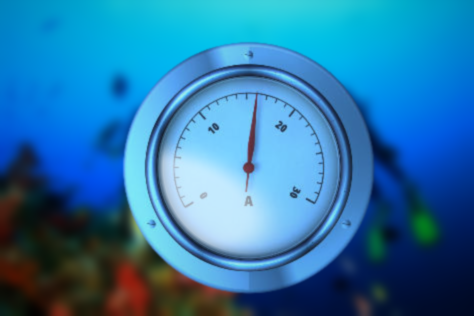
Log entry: 16 A
